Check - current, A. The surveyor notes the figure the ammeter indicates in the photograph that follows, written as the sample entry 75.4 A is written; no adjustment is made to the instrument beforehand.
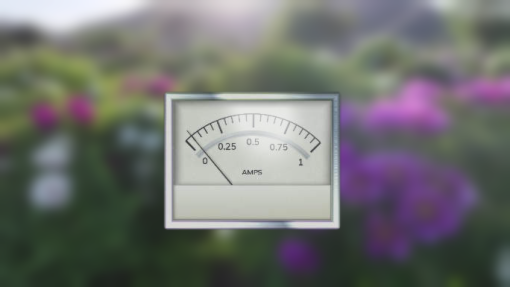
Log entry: 0.05 A
